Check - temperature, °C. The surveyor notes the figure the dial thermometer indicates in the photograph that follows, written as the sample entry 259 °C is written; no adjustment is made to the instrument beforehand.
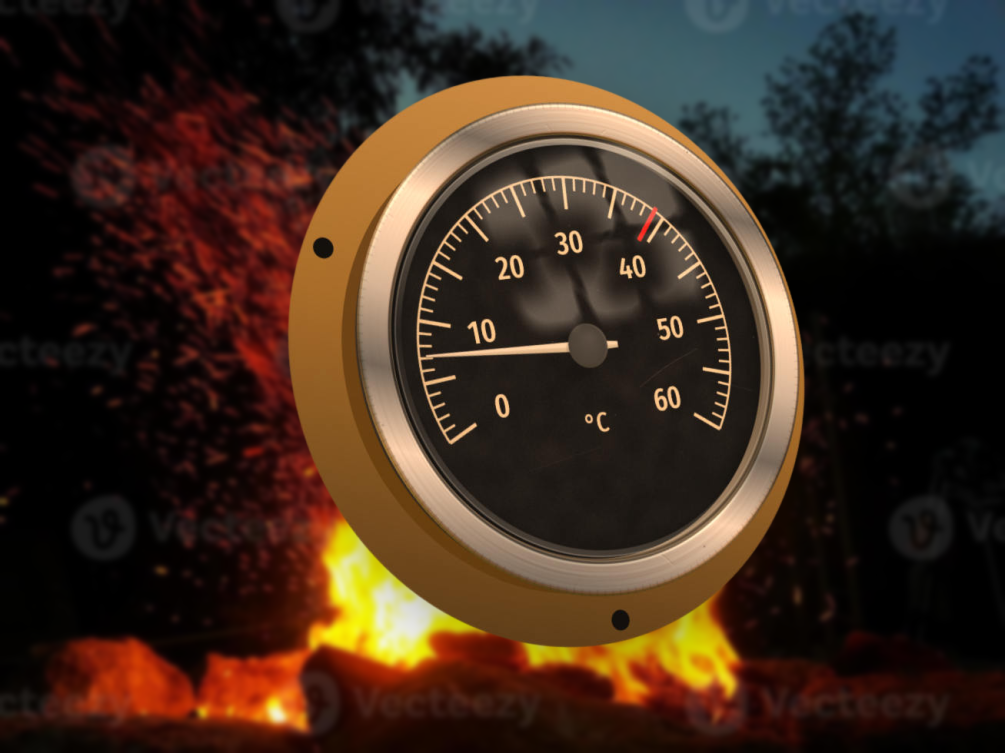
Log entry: 7 °C
